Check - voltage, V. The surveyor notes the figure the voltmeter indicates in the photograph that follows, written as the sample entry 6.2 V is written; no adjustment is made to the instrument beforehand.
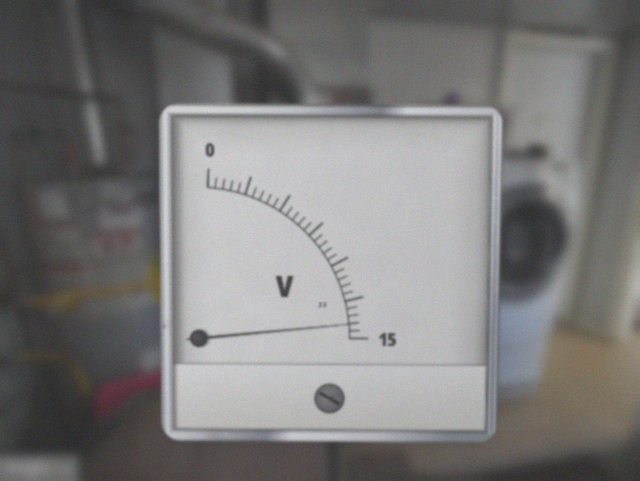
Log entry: 14 V
